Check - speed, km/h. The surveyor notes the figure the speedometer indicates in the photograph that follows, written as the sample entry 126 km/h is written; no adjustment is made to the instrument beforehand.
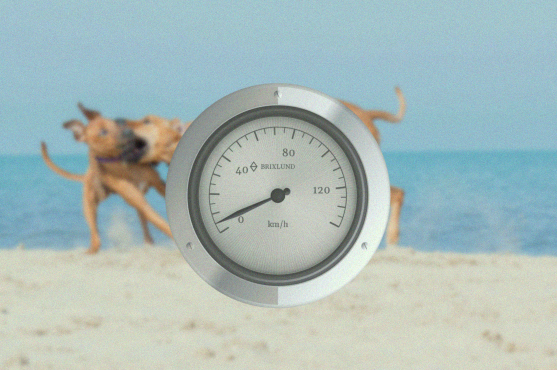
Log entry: 5 km/h
